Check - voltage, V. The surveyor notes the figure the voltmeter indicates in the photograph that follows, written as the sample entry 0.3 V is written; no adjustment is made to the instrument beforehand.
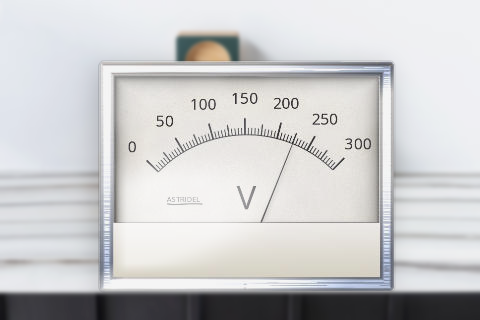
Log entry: 225 V
